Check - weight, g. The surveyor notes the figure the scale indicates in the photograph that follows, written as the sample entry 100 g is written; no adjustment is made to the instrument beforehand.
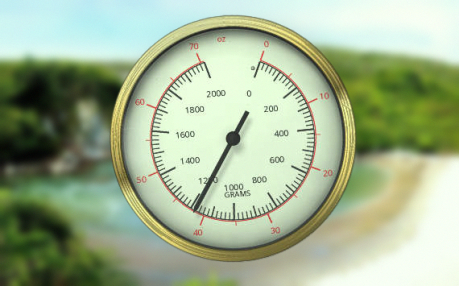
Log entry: 1180 g
